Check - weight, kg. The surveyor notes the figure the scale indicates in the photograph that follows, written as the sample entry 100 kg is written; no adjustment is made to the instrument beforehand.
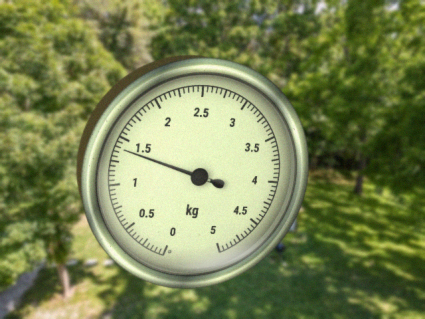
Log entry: 1.4 kg
